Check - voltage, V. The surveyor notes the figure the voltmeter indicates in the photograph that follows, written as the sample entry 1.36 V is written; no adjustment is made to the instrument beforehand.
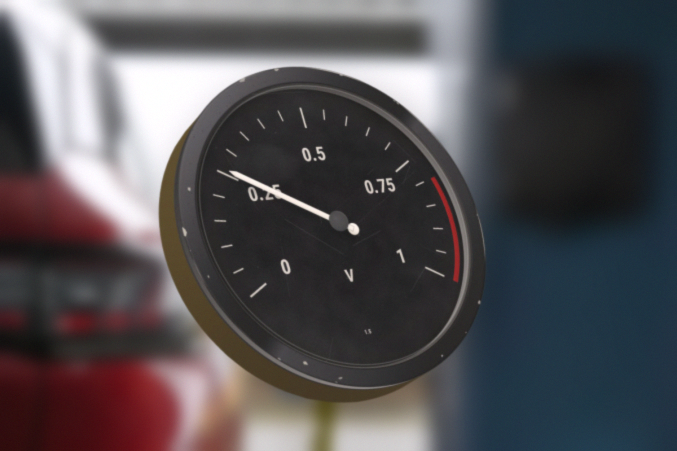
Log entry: 0.25 V
